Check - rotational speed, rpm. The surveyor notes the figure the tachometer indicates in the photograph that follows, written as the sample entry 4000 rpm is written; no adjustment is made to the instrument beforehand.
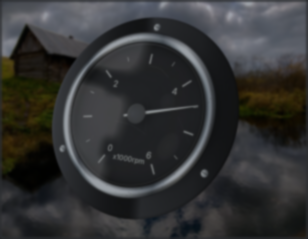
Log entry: 4500 rpm
